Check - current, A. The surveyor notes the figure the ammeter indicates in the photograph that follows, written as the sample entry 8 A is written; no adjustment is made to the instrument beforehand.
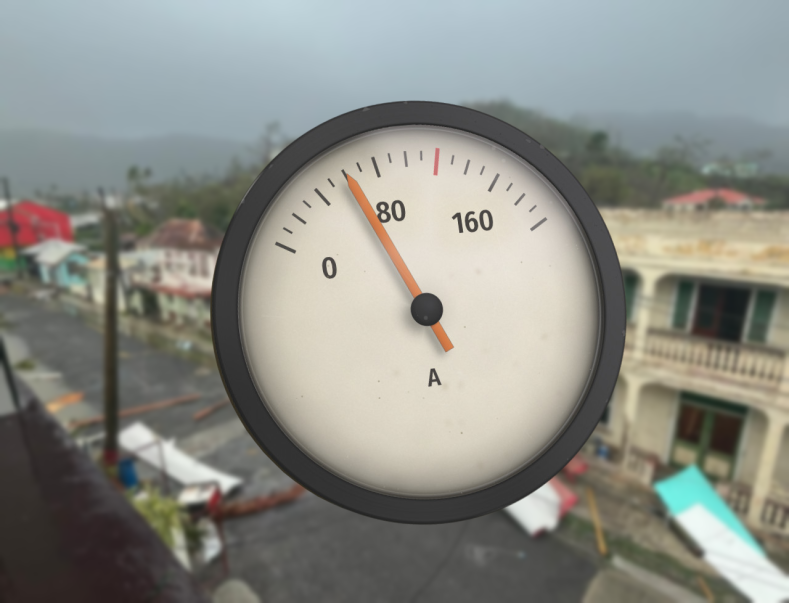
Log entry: 60 A
